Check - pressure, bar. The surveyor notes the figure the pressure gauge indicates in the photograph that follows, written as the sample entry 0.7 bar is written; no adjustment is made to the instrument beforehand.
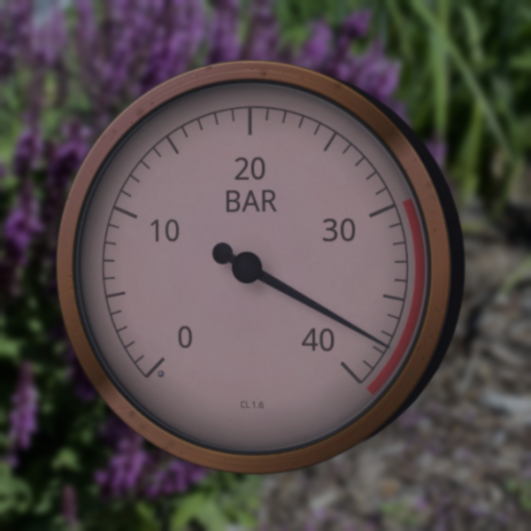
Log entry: 37.5 bar
